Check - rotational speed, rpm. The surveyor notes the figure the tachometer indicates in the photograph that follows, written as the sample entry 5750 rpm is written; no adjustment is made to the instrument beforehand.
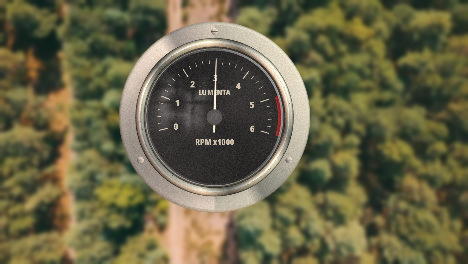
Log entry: 3000 rpm
